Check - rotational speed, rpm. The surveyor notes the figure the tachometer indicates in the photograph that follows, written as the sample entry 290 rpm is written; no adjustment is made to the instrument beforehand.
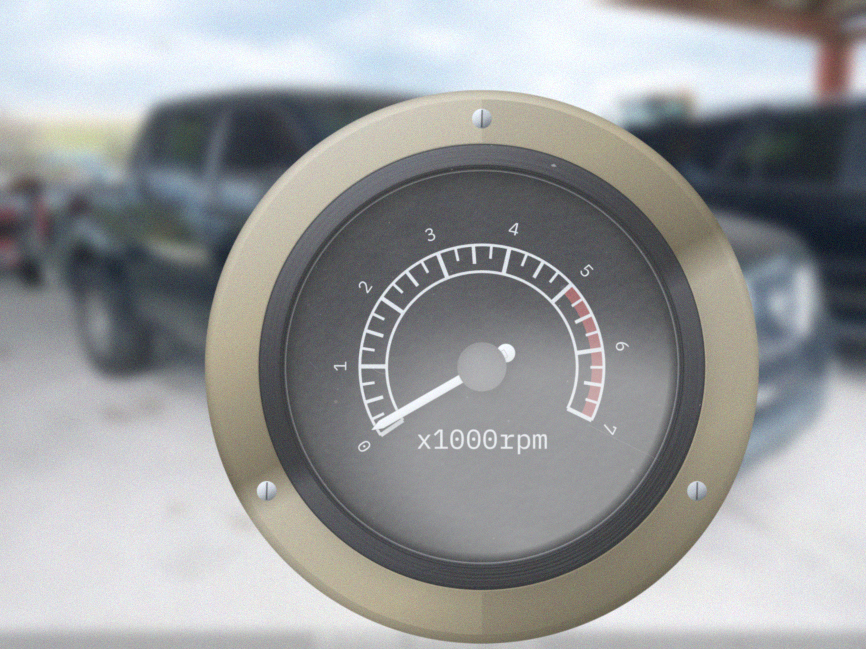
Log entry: 125 rpm
